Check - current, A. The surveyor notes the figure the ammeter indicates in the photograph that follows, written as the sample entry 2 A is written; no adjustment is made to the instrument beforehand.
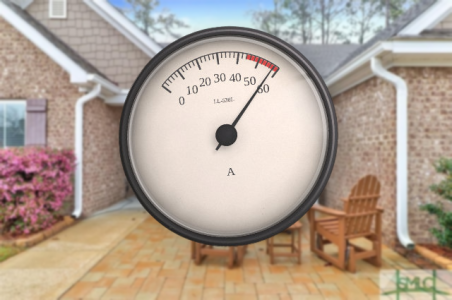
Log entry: 58 A
